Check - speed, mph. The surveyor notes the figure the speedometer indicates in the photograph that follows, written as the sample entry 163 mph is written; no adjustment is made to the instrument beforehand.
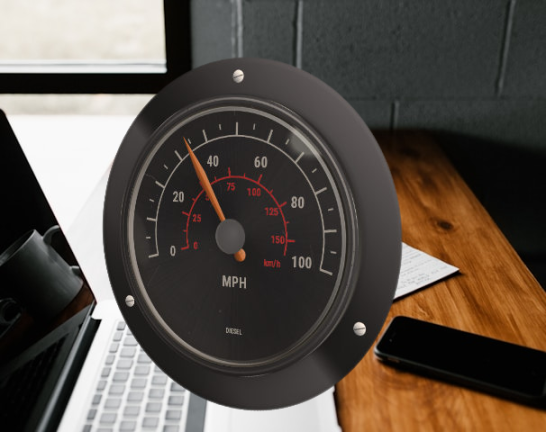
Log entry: 35 mph
